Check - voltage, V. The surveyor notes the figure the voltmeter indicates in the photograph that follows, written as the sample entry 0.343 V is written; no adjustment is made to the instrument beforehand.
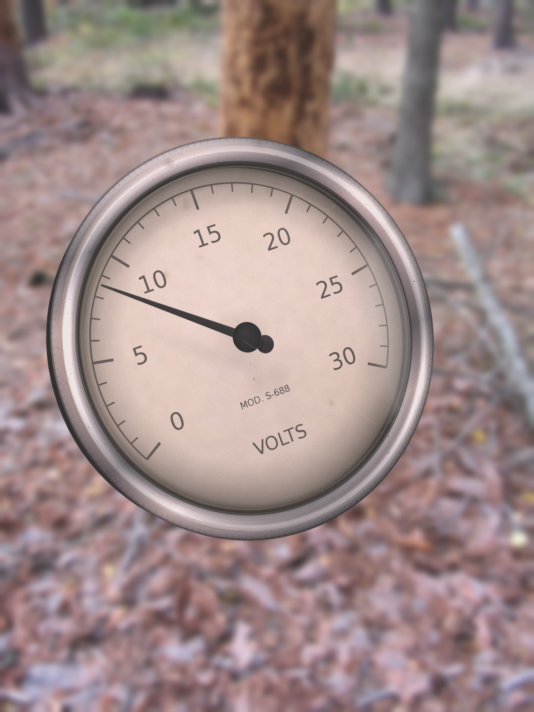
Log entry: 8.5 V
